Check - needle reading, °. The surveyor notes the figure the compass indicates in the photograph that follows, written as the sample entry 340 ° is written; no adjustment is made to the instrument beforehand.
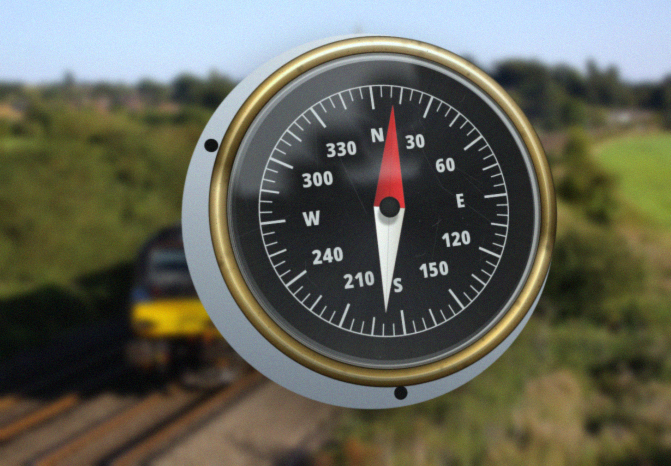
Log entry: 10 °
